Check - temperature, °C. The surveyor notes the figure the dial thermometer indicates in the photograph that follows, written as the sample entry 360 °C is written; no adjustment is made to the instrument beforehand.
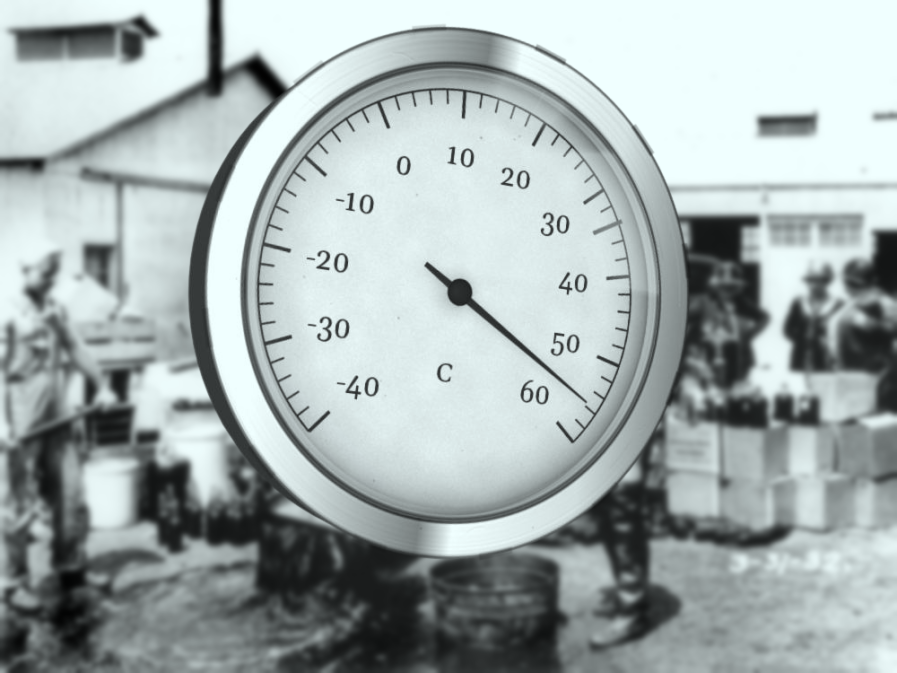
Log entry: 56 °C
